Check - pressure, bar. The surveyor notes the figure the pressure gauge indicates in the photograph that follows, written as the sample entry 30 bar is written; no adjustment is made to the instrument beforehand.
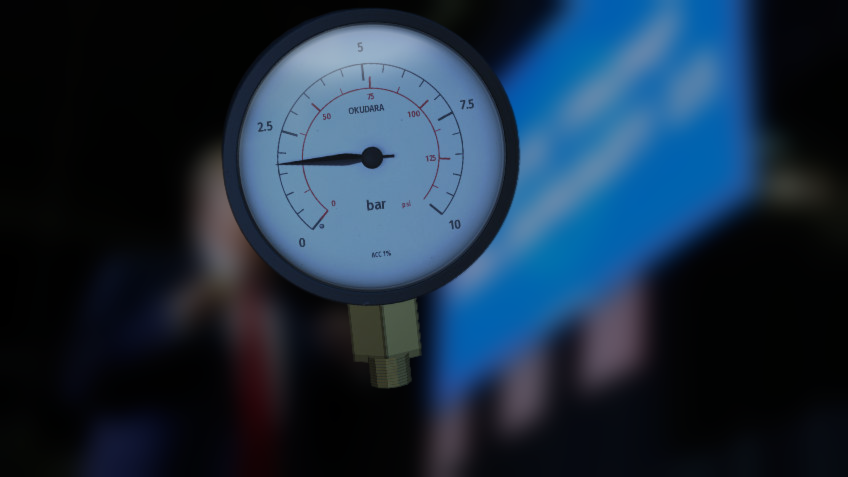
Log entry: 1.75 bar
